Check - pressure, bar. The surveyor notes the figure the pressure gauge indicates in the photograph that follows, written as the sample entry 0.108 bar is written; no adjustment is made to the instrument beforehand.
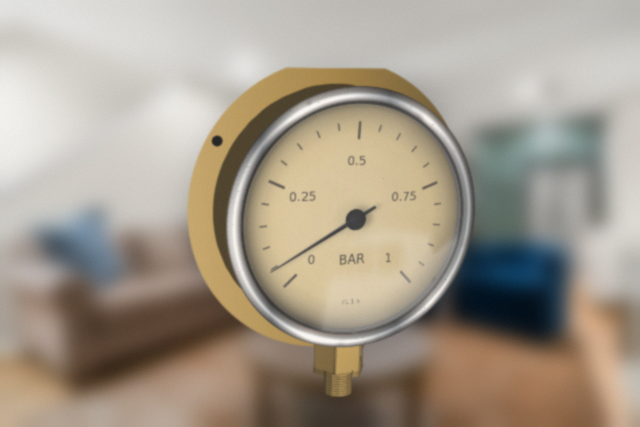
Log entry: 0.05 bar
